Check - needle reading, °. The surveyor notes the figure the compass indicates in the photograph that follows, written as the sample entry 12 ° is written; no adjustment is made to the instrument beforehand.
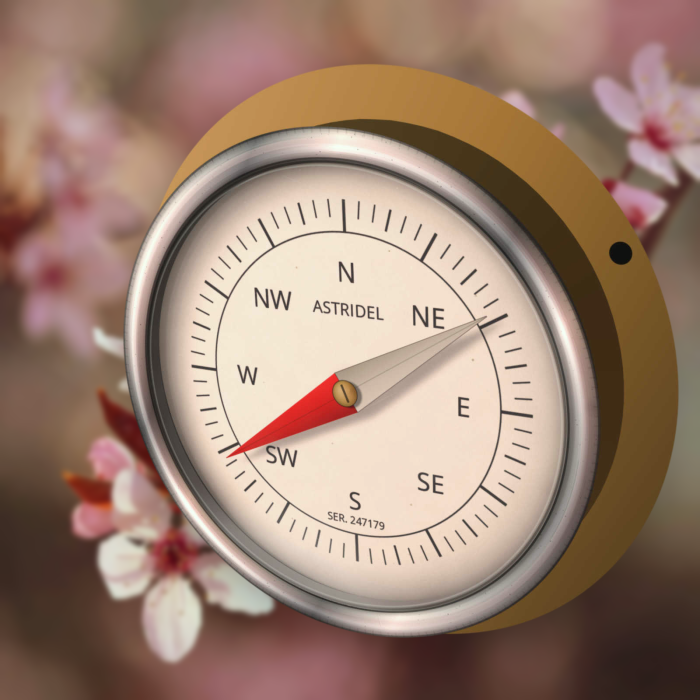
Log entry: 237.5 °
